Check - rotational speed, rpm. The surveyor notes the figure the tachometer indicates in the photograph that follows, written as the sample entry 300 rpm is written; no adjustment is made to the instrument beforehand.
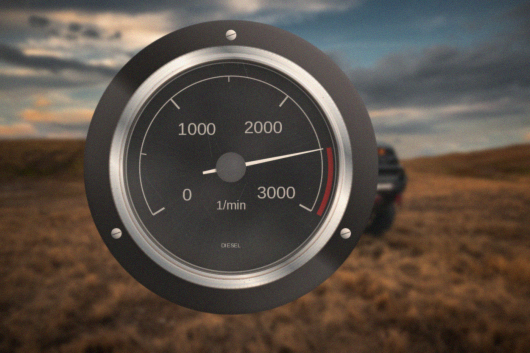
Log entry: 2500 rpm
